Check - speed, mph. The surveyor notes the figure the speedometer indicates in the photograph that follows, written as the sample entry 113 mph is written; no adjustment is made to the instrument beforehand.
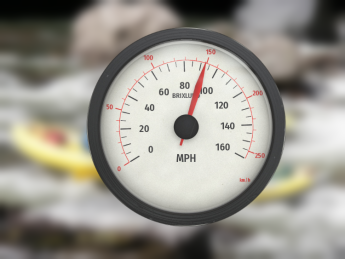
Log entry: 92.5 mph
